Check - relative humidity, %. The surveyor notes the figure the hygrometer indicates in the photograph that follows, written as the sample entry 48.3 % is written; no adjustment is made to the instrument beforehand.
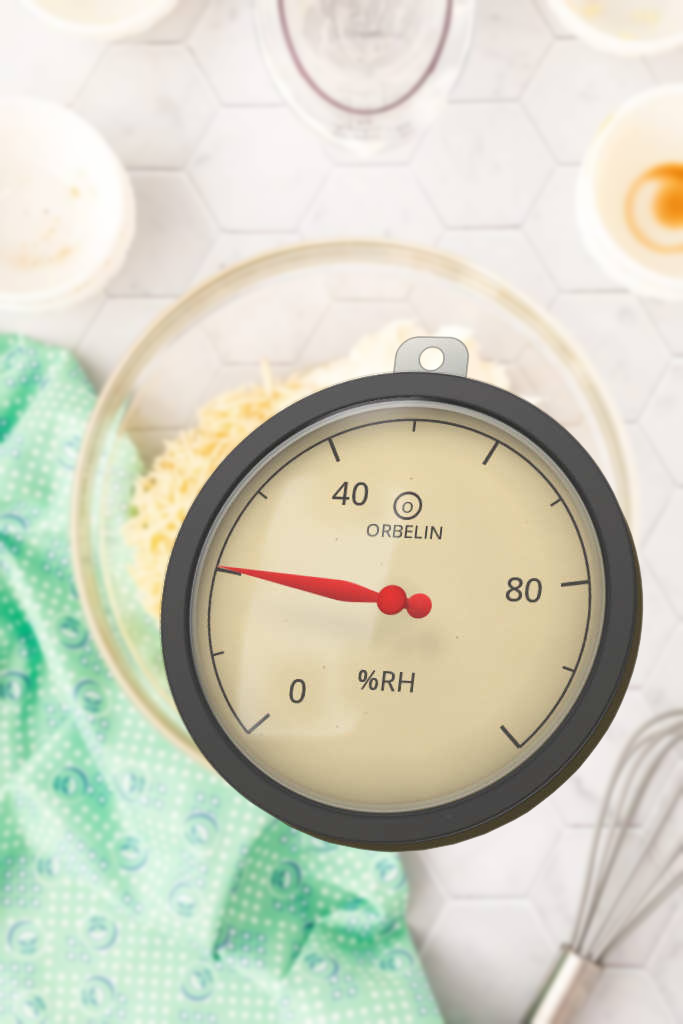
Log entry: 20 %
